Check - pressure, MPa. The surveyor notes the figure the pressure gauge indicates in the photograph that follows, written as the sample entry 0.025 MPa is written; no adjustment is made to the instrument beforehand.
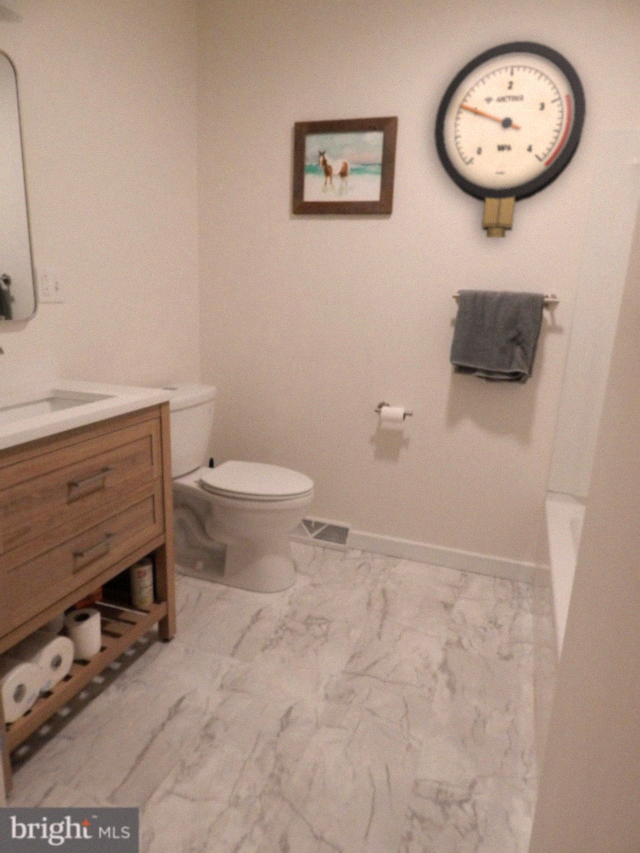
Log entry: 1 MPa
